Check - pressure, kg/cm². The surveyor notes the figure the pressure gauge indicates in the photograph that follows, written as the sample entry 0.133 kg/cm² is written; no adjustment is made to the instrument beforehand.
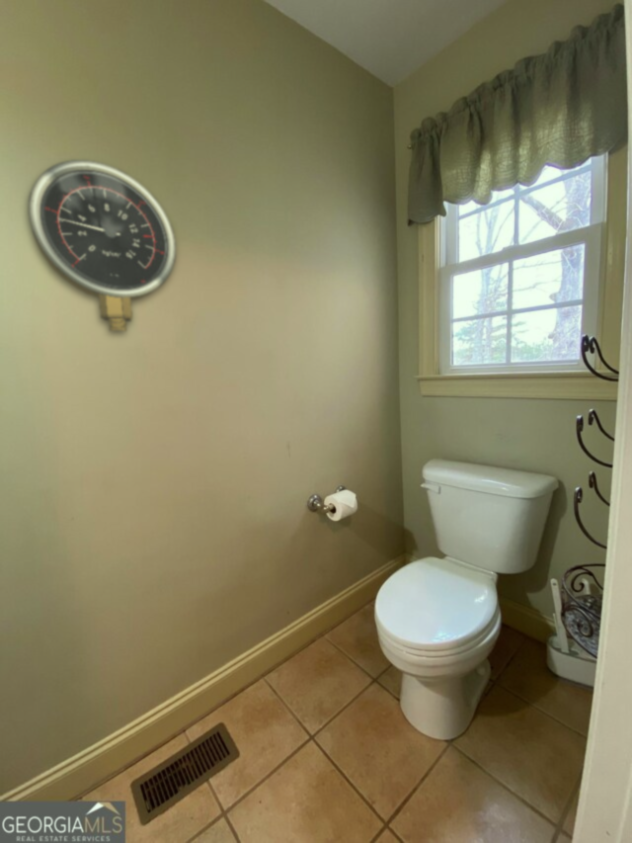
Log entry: 3 kg/cm²
